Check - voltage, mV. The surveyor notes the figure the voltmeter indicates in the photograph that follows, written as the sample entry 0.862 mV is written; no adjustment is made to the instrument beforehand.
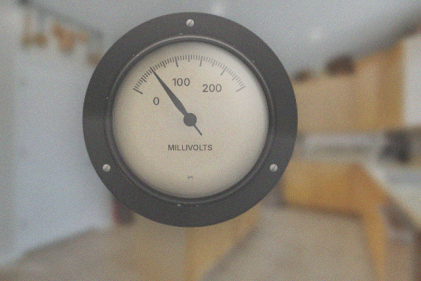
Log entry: 50 mV
